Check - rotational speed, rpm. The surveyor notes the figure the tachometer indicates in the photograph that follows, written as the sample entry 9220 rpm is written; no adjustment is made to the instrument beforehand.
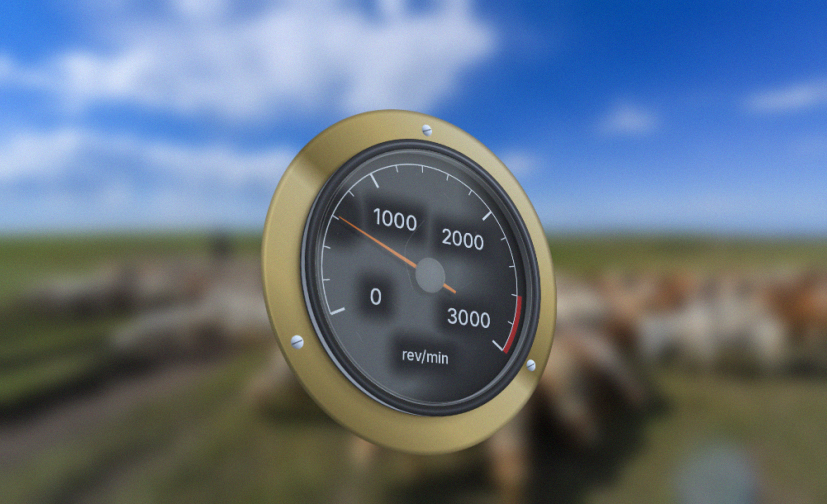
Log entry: 600 rpm
